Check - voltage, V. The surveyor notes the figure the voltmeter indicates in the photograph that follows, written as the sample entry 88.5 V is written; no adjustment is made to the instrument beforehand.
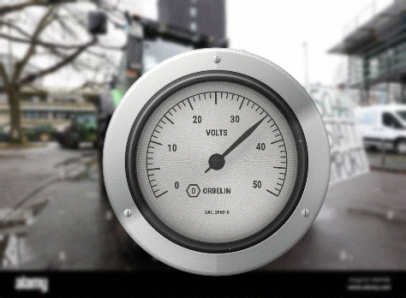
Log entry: 35 V
